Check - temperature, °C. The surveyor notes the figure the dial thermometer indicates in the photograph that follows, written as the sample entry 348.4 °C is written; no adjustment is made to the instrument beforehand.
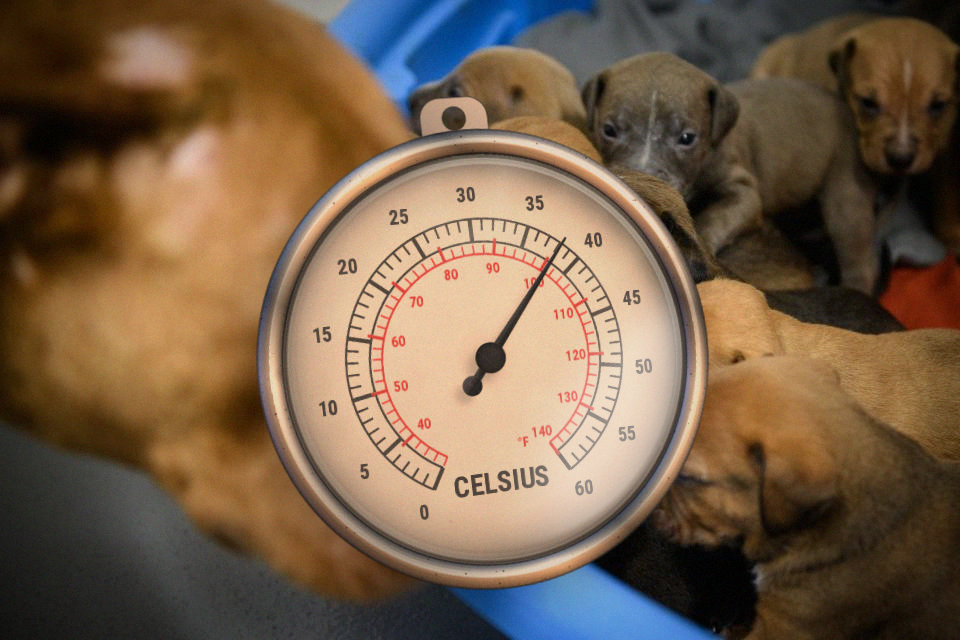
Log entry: 38 °C
